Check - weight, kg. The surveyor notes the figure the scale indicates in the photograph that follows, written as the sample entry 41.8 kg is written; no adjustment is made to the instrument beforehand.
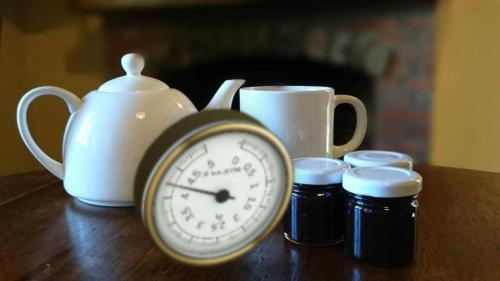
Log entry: 4.25 kg
